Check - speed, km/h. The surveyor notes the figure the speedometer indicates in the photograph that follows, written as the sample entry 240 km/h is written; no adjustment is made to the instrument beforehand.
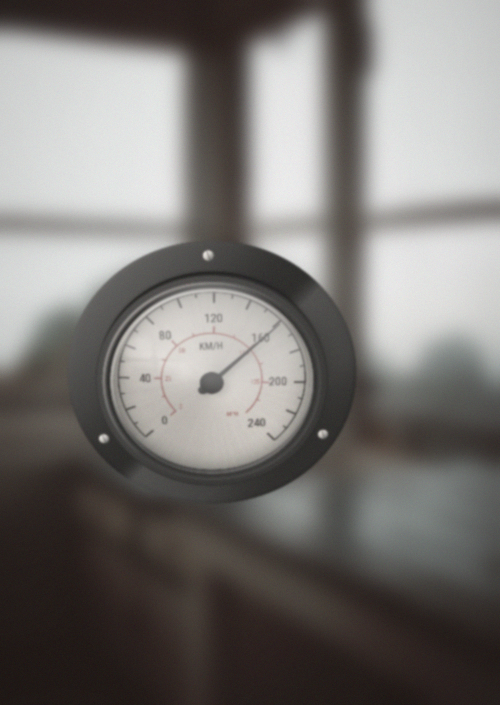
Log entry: 160 km/h
